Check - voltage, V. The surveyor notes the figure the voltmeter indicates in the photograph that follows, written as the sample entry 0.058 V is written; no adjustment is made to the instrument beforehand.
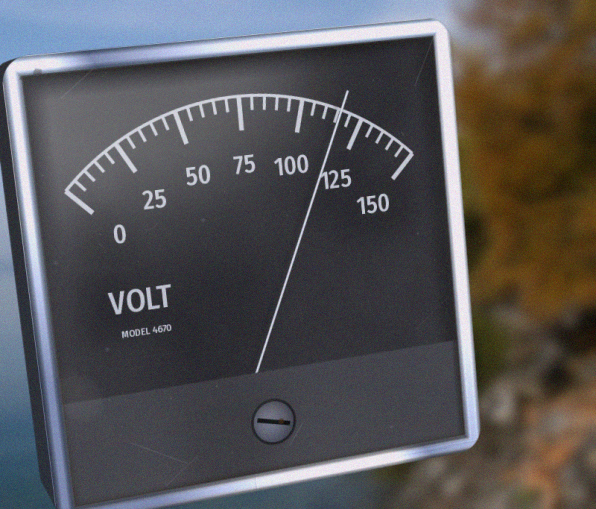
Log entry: 115 V
